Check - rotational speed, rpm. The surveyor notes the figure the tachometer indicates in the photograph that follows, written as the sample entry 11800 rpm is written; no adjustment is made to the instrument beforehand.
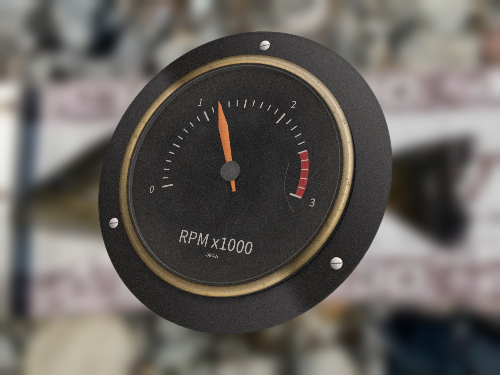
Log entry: 1200 rpm
